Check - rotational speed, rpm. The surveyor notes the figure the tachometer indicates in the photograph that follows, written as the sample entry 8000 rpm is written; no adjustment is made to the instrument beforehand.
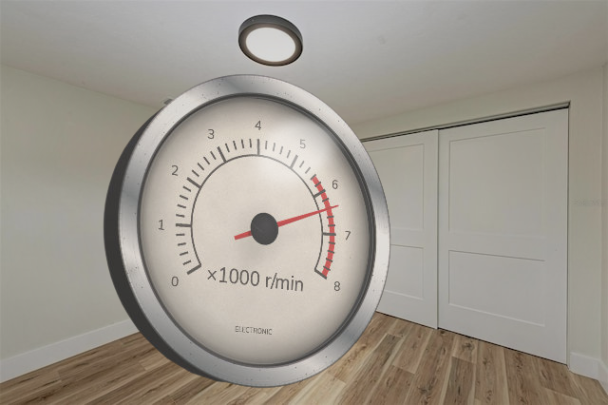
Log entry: 6400 rpm
